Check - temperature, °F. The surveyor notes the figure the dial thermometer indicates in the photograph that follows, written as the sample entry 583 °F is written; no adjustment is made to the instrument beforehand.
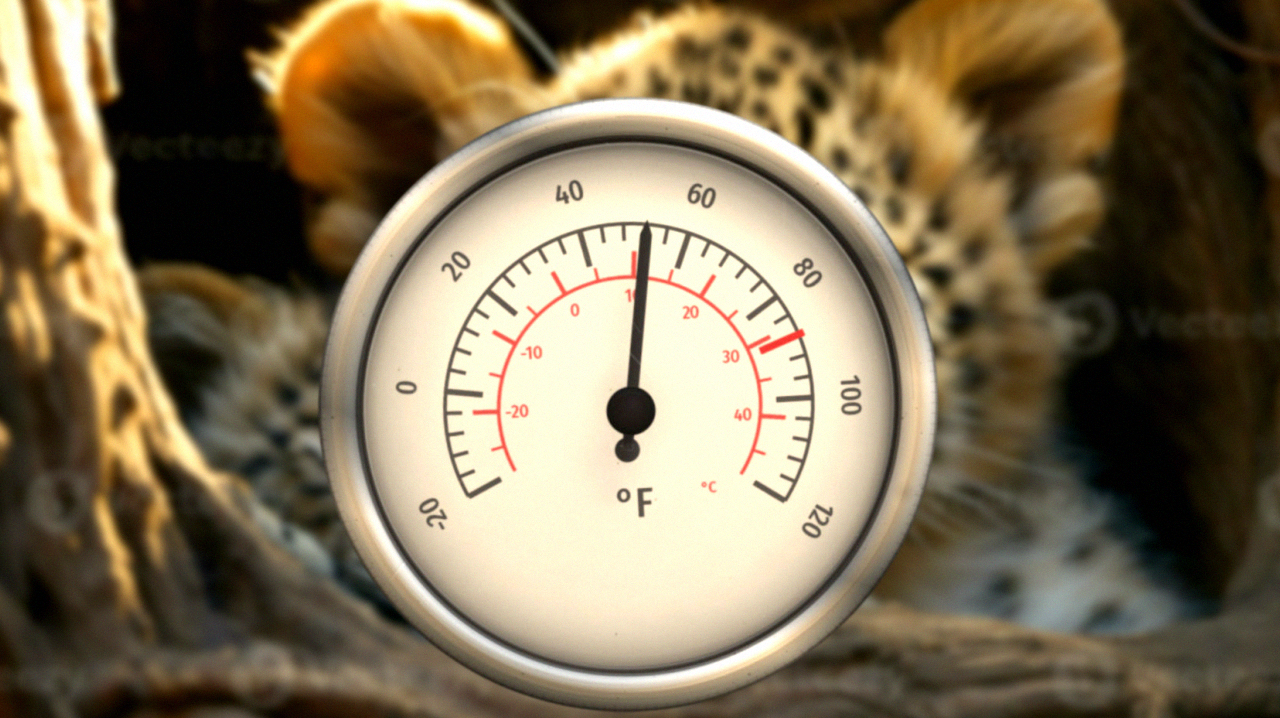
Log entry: 52 °F
